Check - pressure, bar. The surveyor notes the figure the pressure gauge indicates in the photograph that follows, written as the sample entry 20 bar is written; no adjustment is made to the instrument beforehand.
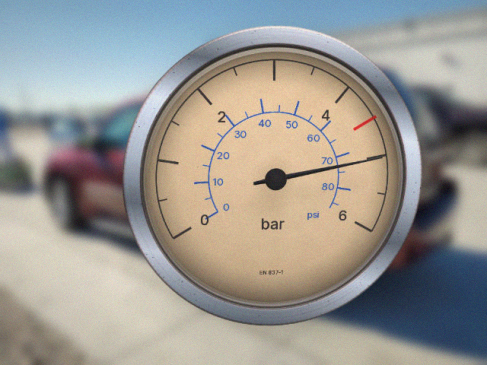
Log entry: 5 bar
